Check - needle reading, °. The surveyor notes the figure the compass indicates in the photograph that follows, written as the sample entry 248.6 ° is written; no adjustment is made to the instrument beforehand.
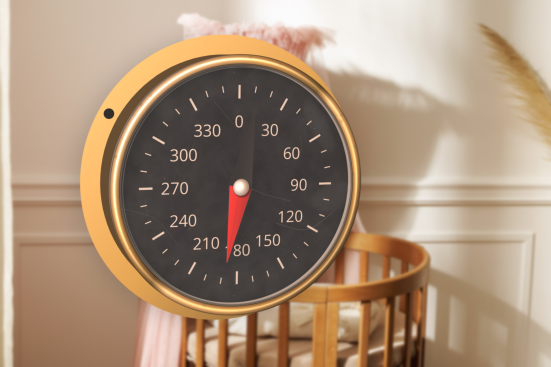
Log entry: 190 °
